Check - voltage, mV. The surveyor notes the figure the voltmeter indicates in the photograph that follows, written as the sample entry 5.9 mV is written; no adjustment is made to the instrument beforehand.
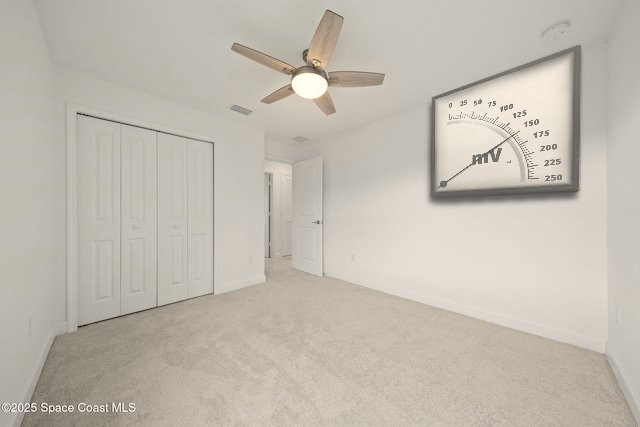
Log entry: 150 mV
